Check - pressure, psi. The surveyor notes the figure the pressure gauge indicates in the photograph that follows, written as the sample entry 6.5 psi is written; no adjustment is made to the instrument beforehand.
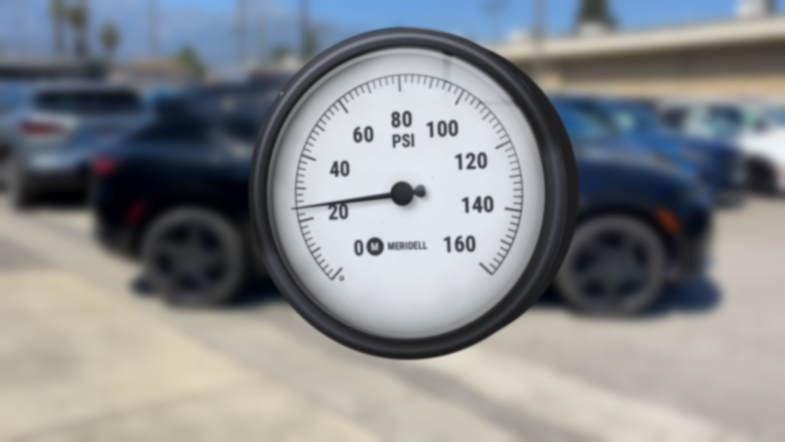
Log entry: 24 psi
